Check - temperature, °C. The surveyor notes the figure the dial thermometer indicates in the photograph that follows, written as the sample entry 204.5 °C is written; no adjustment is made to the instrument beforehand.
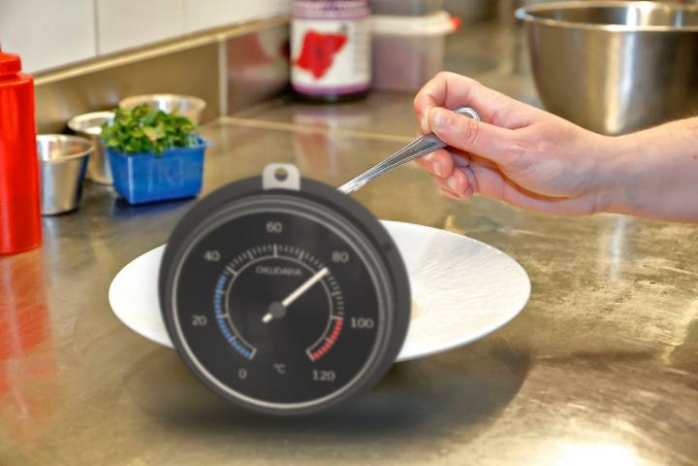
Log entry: 80 °C
